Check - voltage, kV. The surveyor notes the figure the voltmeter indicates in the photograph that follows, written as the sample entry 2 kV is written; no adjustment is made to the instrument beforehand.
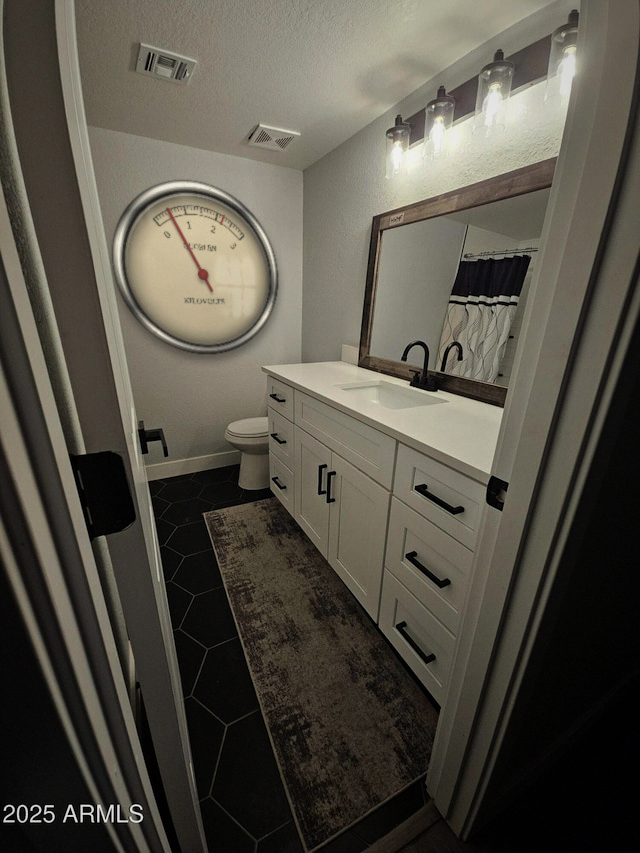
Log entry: 0.5 kV
